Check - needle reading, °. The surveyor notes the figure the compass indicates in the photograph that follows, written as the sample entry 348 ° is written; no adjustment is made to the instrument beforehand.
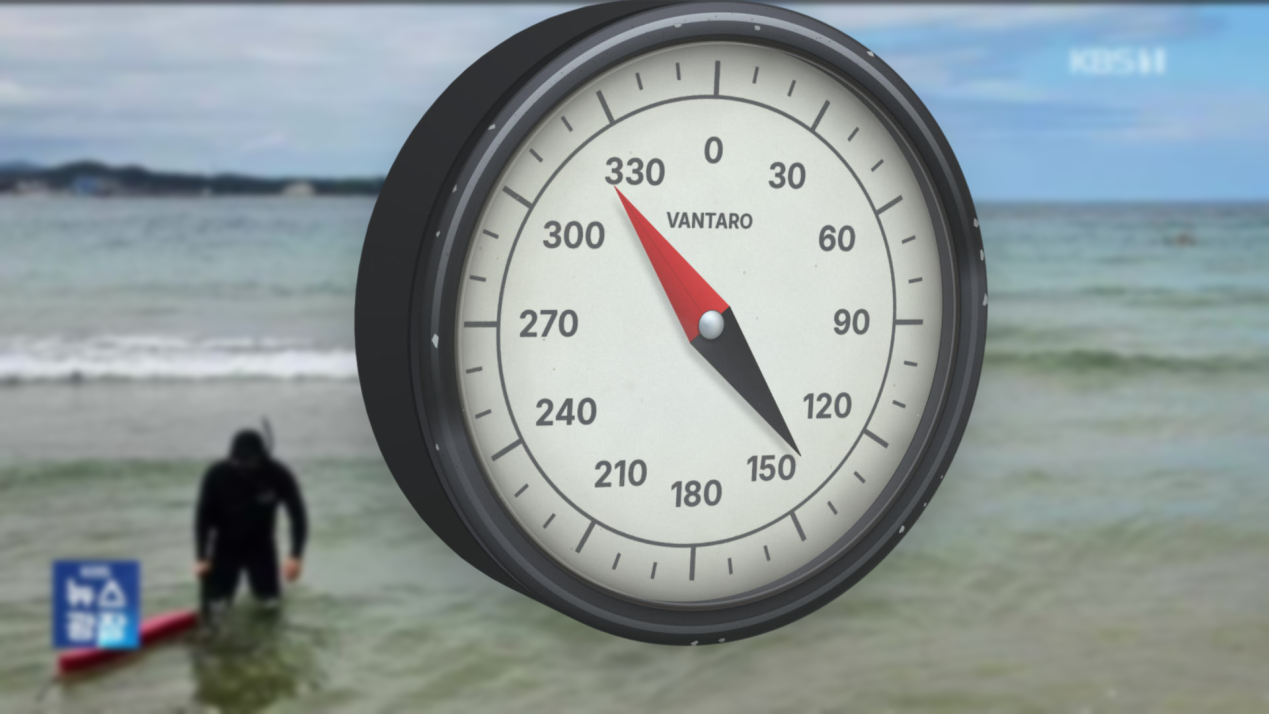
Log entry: 320 °
